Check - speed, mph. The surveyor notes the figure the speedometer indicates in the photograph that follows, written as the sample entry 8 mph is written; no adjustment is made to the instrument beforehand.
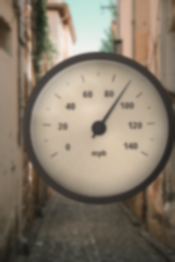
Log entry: 90 mph
